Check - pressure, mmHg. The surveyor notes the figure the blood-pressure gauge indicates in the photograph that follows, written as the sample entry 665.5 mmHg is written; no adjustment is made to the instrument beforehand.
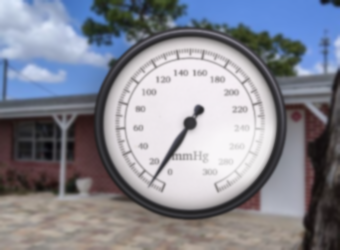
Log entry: 10 mmHg
